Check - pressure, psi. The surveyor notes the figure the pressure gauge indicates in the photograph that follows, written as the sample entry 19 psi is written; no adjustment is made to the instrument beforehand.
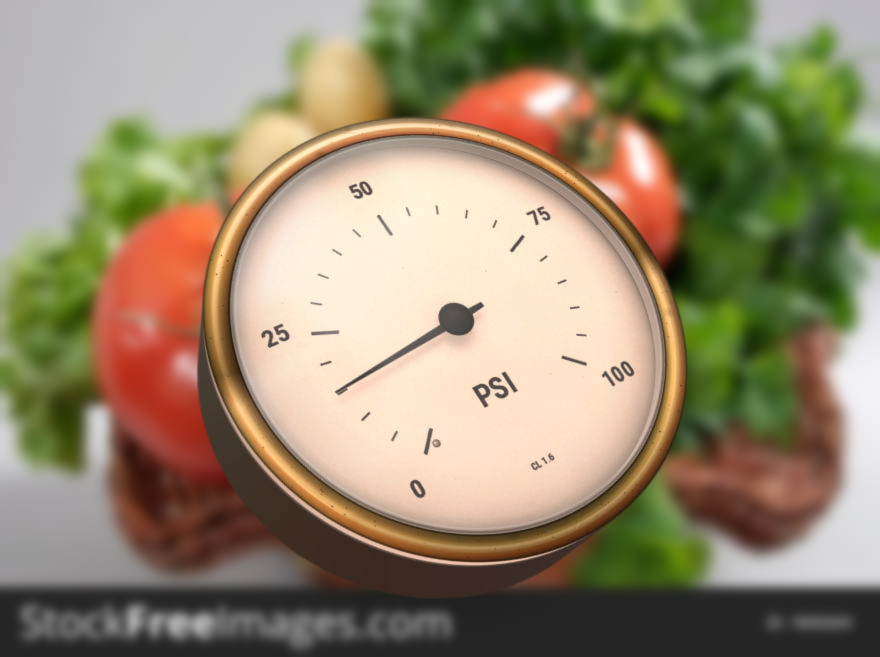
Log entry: 15 psi
